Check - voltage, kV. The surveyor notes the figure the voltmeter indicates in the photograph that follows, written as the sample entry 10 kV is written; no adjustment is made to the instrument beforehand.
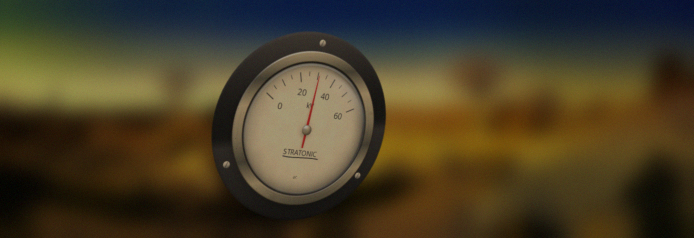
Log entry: 30 kV
